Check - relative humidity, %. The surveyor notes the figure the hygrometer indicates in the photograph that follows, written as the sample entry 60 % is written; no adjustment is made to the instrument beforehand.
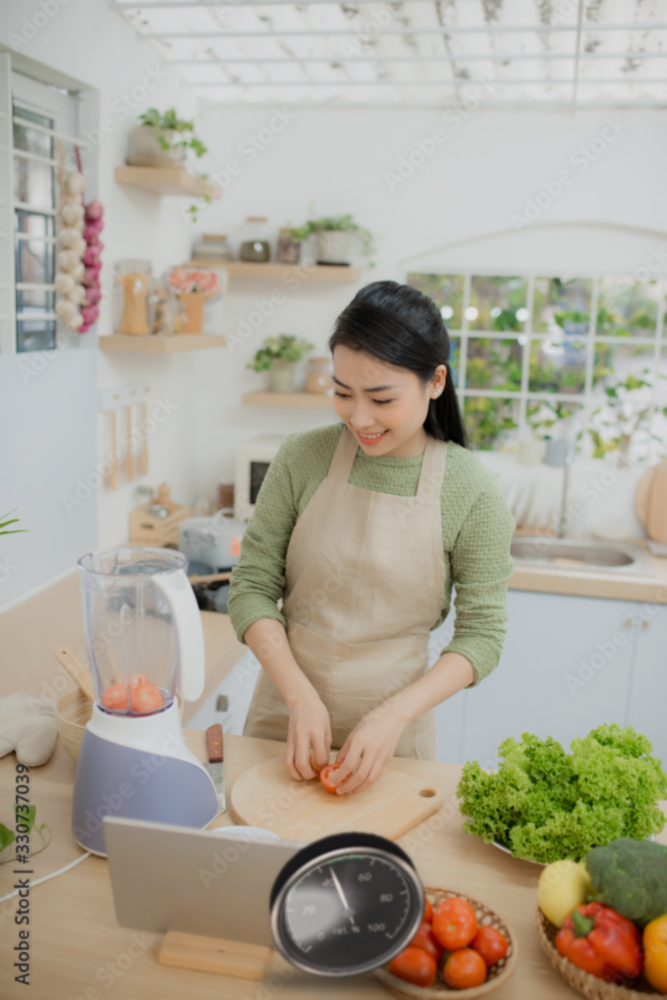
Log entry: 44 %
